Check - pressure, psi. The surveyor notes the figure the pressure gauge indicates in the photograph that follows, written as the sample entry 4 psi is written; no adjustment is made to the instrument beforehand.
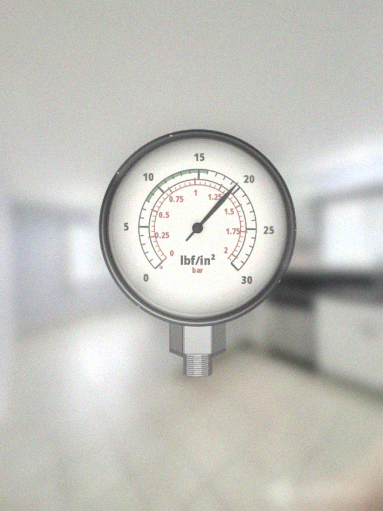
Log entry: 19.5 psi
